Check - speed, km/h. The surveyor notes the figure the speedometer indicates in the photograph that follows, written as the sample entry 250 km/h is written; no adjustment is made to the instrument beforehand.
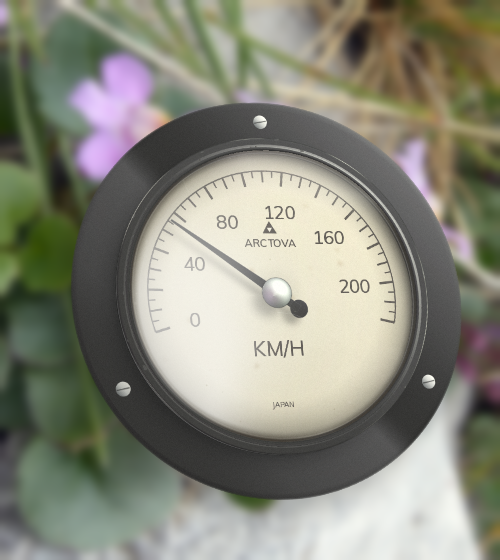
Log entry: 55 km/h
